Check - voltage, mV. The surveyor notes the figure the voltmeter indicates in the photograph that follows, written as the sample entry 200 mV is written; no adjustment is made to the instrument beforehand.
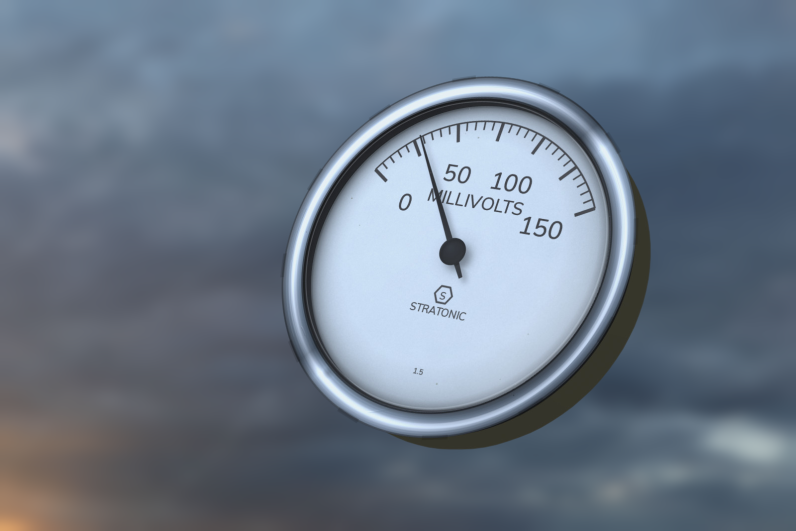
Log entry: 30 mV
